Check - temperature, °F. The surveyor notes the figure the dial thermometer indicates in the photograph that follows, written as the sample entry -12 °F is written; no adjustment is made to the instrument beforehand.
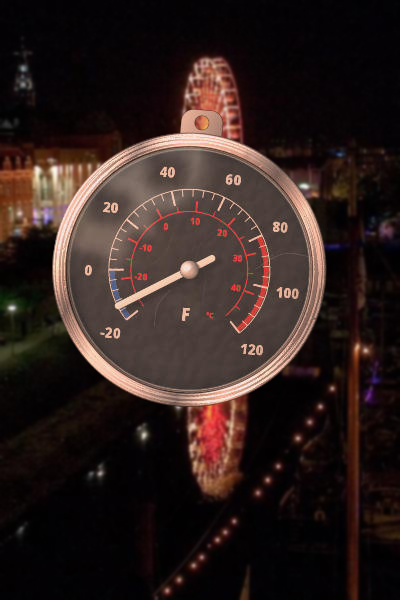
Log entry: -14 °F
